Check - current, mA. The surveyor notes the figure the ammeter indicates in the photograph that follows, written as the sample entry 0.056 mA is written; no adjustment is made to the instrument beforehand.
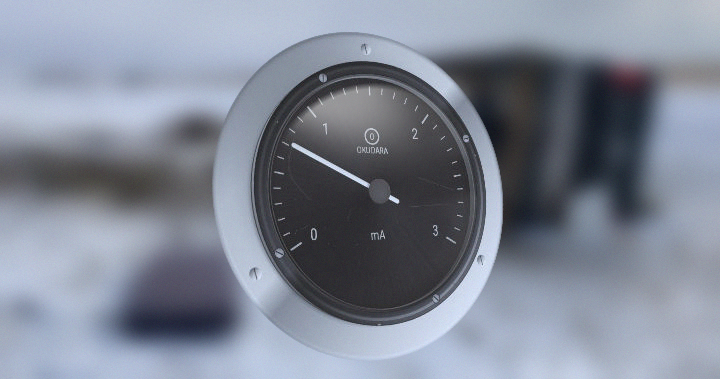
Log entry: 0.7 mA
